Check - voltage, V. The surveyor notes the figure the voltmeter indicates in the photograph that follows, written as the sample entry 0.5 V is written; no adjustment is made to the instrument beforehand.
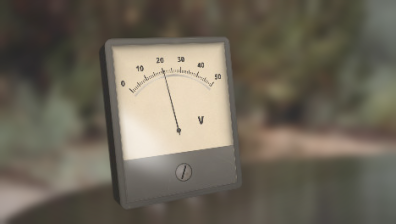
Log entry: 20 V
